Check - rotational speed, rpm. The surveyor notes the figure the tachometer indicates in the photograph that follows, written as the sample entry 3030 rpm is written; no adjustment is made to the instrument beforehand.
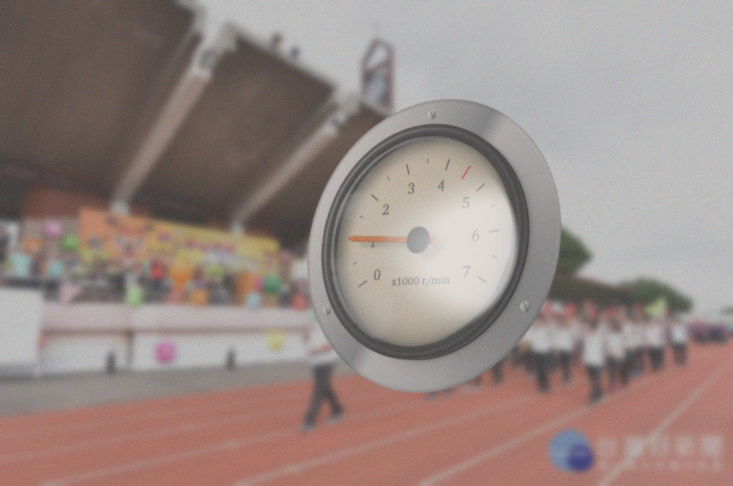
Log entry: 1000 rpm
